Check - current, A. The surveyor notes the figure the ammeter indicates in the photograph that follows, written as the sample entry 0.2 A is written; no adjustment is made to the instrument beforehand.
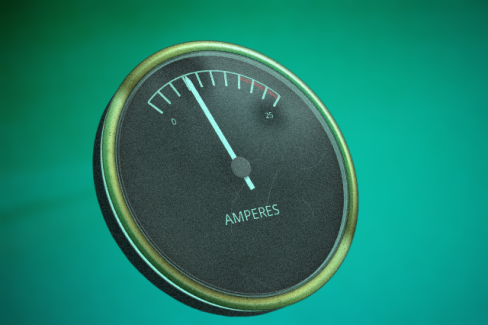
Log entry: 7.5 A
